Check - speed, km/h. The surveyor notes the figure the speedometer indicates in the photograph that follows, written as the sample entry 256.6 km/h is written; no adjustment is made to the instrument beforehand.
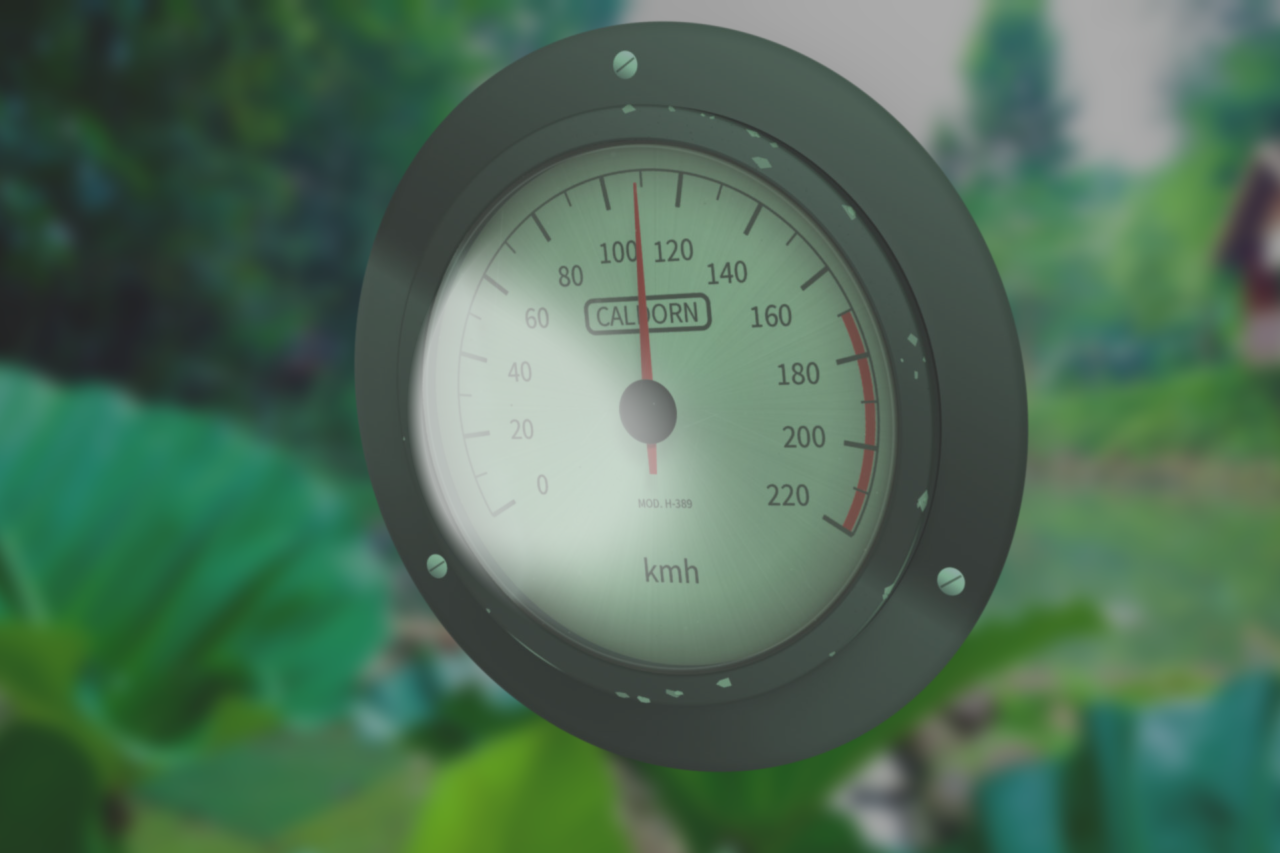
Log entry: 110 km/h
